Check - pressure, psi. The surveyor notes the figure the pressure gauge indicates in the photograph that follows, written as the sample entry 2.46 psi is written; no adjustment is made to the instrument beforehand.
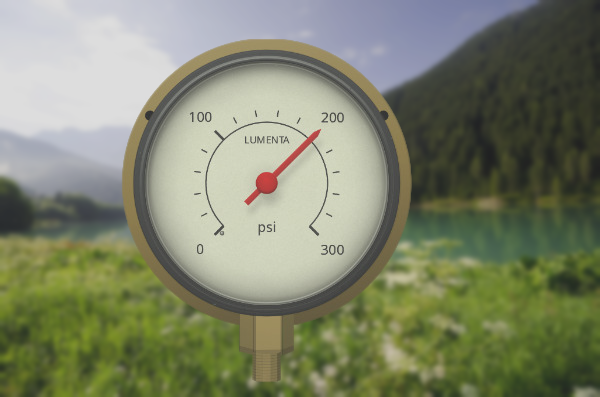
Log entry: 200 psi
